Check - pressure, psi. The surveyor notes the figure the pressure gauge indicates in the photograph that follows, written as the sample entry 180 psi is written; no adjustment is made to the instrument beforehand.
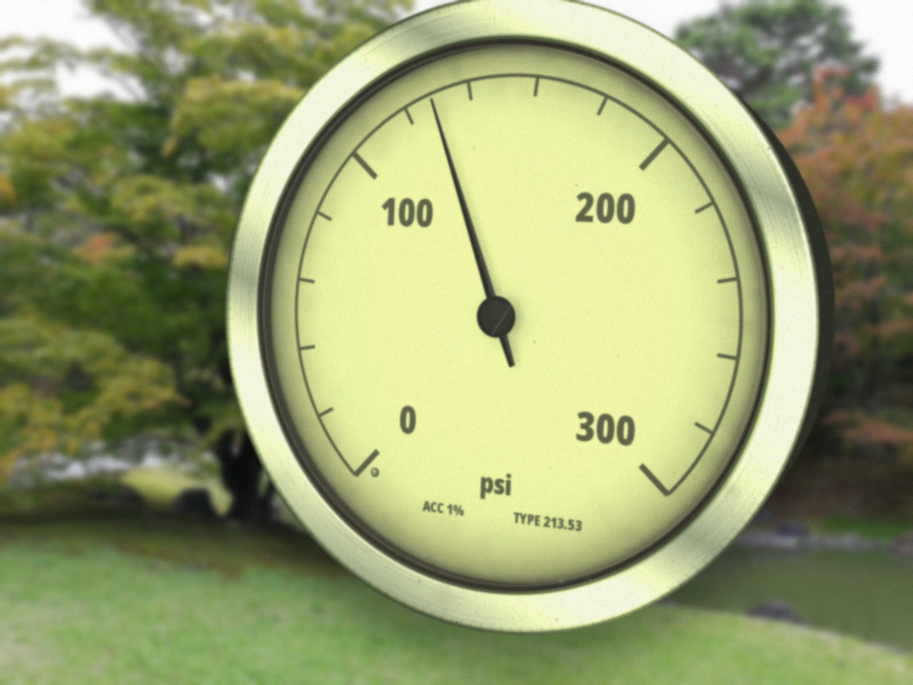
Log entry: 130 psi
